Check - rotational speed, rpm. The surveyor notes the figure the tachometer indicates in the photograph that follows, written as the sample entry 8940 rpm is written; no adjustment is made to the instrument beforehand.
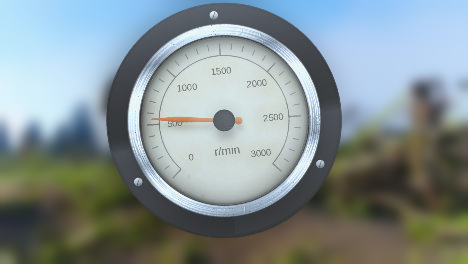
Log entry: 550 rpm
